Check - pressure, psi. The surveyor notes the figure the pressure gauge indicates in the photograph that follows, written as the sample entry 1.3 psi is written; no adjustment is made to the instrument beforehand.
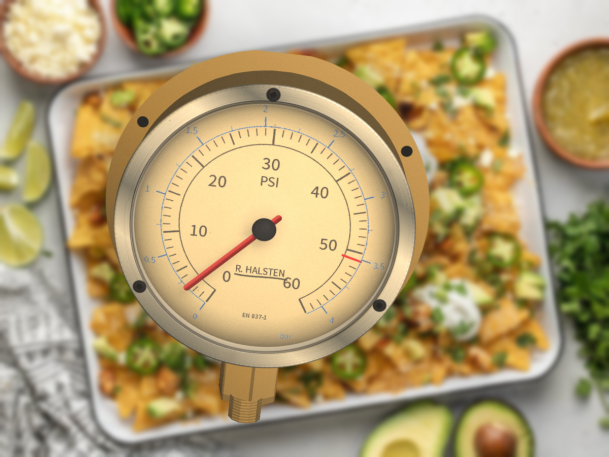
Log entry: 3 psi
